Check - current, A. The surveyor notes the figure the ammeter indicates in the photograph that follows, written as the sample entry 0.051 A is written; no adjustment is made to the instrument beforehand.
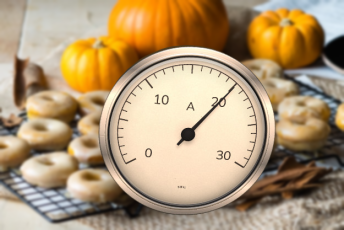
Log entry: 20 A
